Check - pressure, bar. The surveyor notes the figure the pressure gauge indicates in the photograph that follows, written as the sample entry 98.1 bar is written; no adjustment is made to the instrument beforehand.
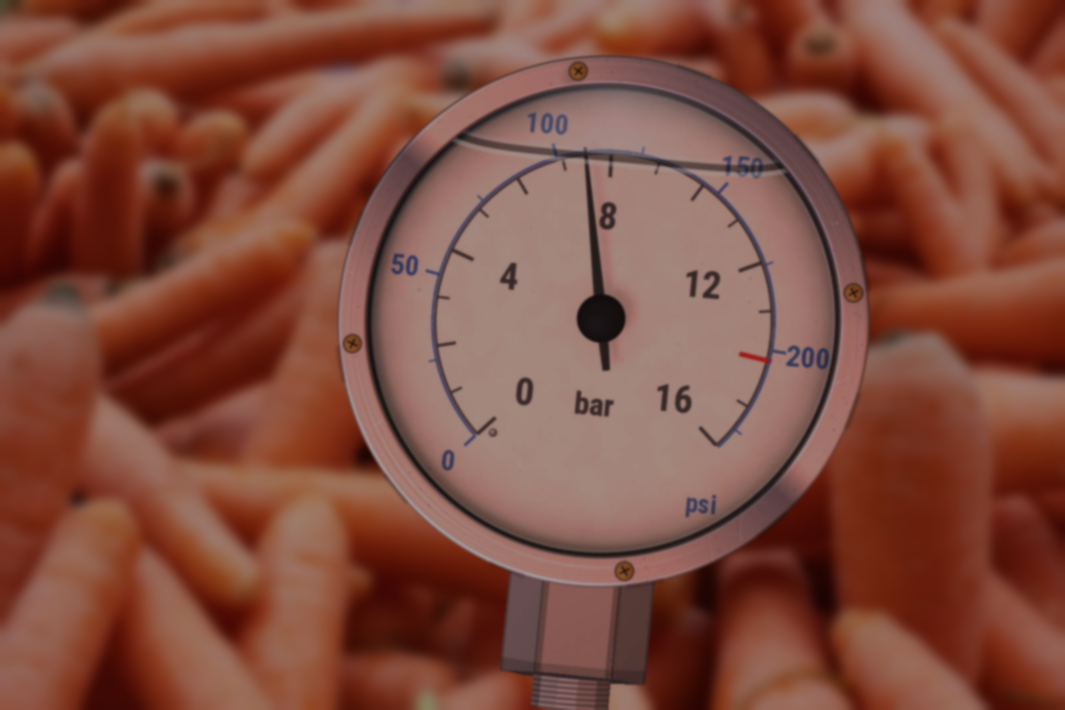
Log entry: 7.5 bar
